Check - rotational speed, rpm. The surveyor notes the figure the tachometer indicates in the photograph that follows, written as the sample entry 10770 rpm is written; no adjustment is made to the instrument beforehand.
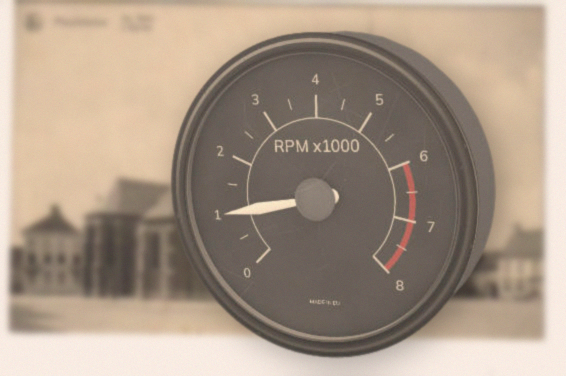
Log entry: 1000 rpm
